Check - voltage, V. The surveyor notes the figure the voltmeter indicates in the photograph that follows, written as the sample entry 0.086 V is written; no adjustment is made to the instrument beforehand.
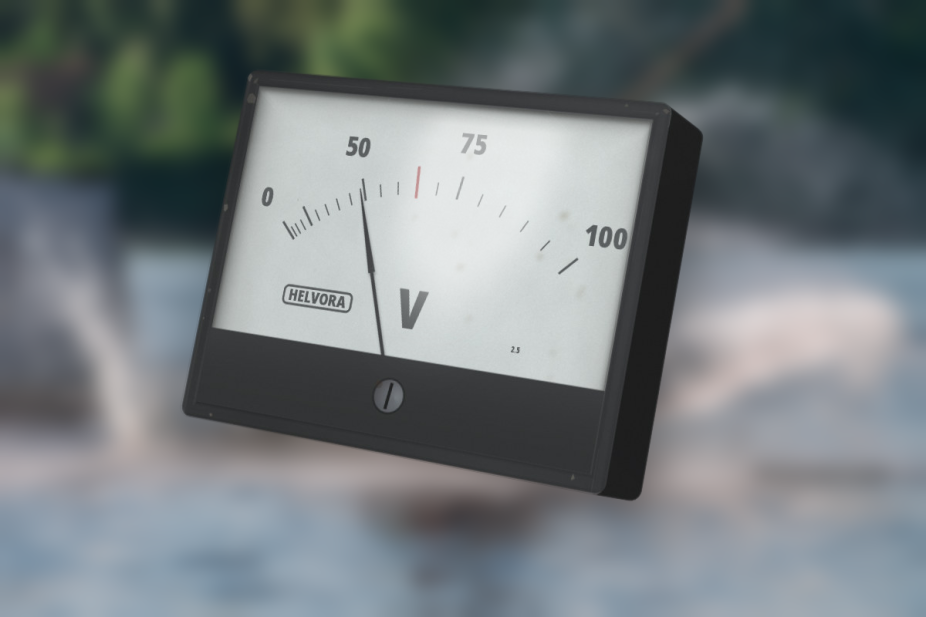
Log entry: 50 V
